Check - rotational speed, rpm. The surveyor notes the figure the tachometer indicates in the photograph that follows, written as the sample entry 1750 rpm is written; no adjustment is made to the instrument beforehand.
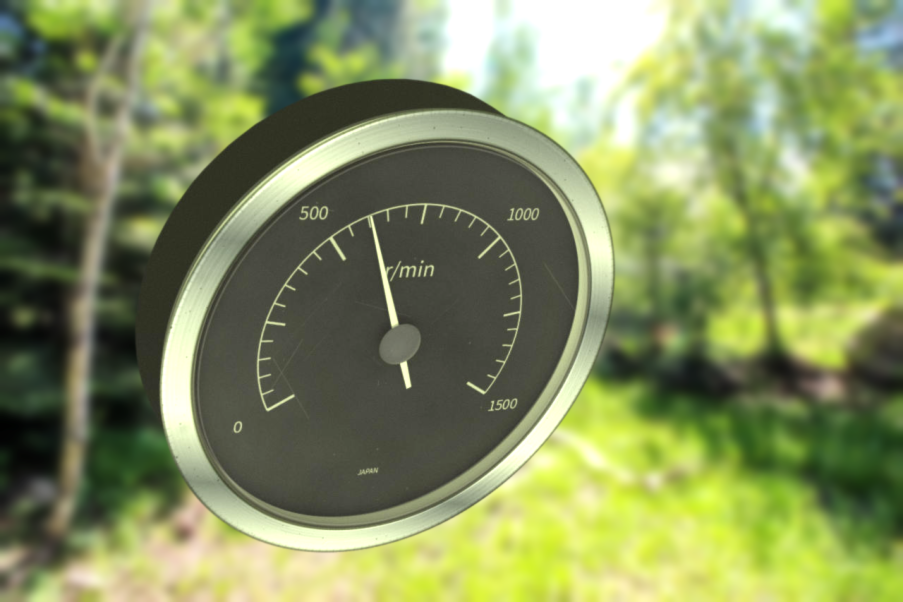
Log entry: 600 rpm
